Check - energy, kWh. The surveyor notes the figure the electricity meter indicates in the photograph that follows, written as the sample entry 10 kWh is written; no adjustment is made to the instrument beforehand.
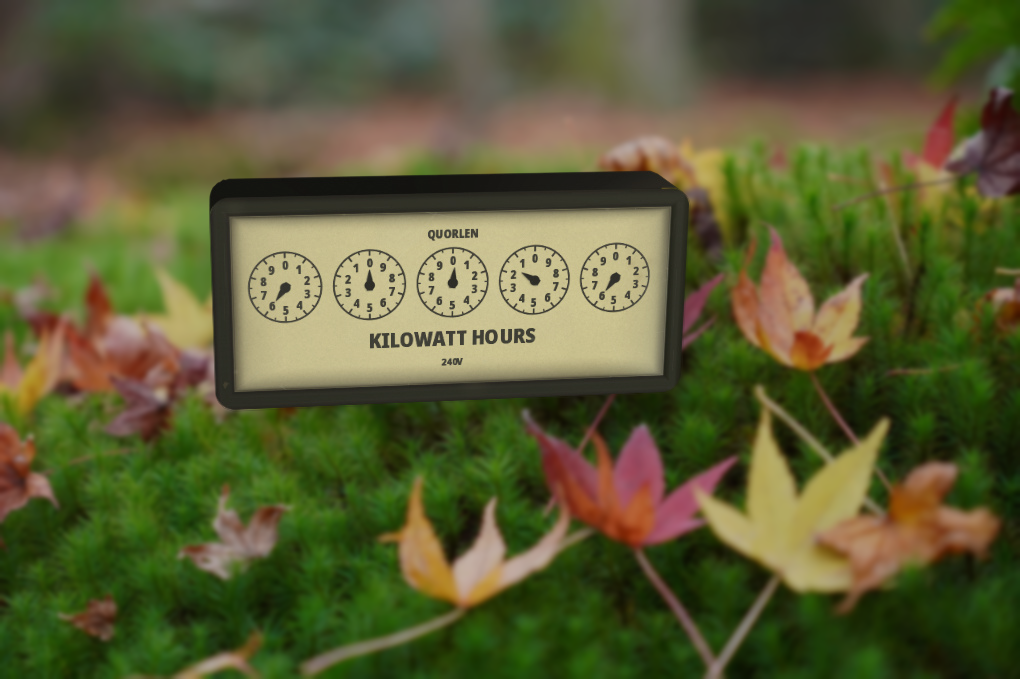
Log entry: 60016 kWh
